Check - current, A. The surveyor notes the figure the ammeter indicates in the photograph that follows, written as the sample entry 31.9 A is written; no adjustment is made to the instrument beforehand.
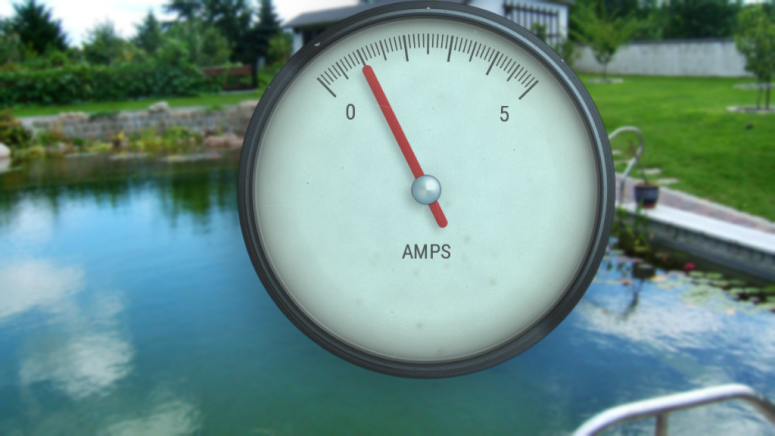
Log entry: 1 A
